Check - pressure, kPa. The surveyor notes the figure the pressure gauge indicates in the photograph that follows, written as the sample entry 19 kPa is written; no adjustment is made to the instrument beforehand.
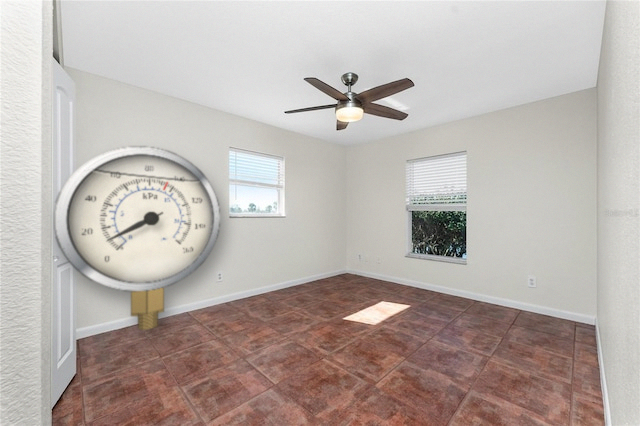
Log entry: 10 kPa
